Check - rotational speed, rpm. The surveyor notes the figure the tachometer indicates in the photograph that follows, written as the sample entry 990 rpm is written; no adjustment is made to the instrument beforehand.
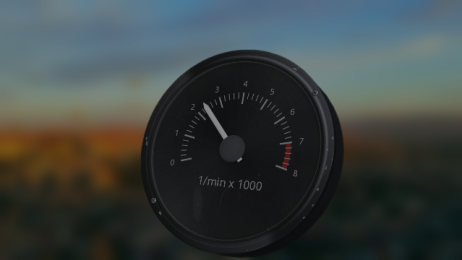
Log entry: 2400 rpm
